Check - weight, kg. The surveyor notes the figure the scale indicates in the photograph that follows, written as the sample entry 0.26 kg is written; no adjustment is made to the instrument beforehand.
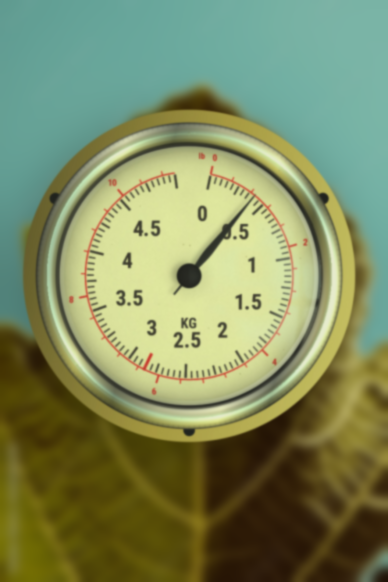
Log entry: 0.4 kg
